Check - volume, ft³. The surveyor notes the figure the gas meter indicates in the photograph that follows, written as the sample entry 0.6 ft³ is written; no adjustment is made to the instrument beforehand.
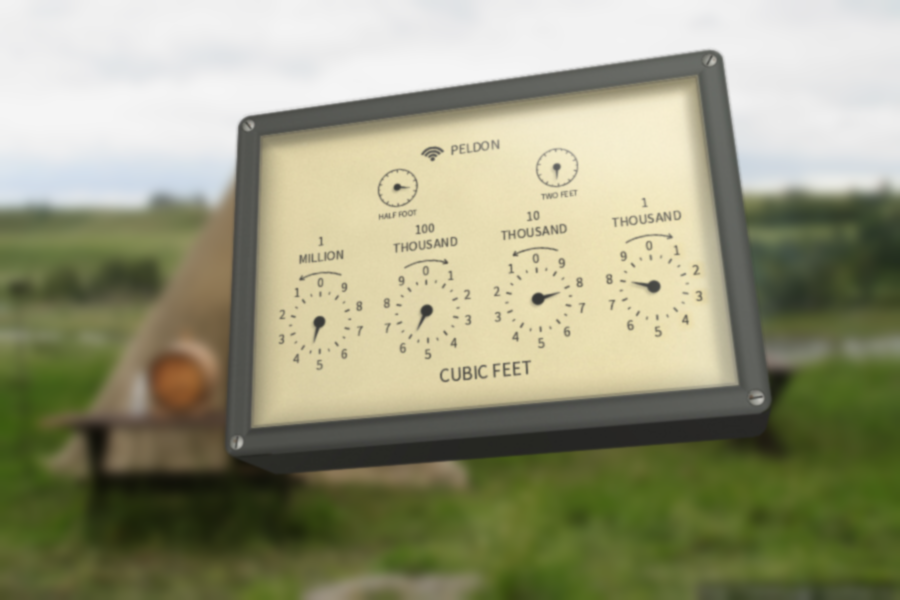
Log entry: 457800 ft³
